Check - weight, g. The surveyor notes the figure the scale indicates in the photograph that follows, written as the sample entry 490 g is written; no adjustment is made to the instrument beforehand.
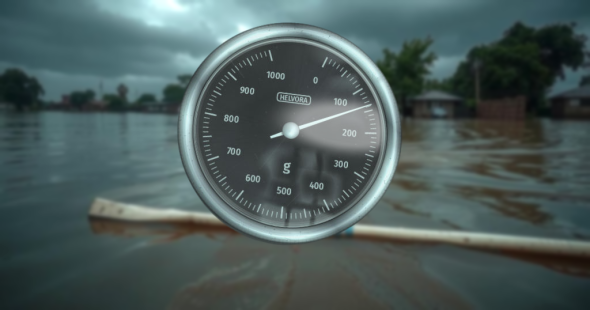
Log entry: 140 g
